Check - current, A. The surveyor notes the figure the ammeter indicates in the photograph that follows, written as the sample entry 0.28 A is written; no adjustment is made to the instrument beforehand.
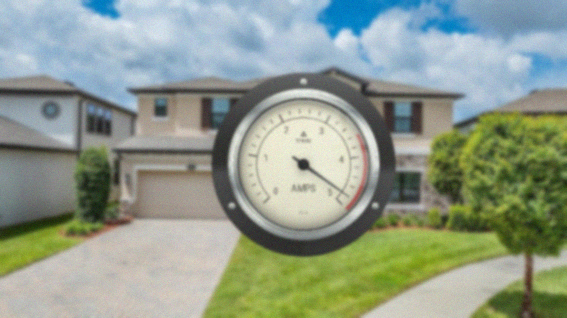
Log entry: 4.8 A
